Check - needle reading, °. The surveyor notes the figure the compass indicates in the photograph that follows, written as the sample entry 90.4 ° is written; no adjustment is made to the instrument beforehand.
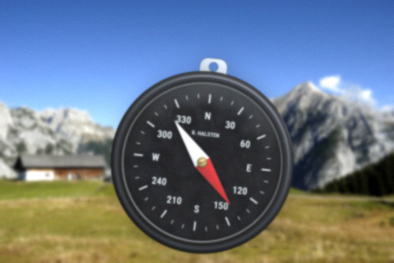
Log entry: 140 °
